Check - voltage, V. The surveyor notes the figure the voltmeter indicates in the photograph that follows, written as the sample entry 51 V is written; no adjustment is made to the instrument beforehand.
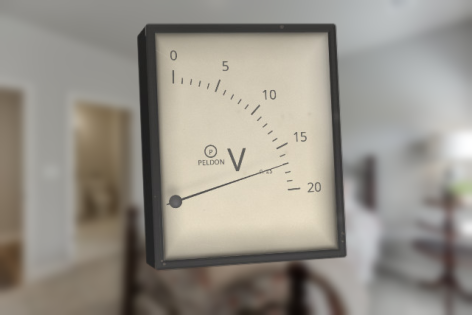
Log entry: 17 V
